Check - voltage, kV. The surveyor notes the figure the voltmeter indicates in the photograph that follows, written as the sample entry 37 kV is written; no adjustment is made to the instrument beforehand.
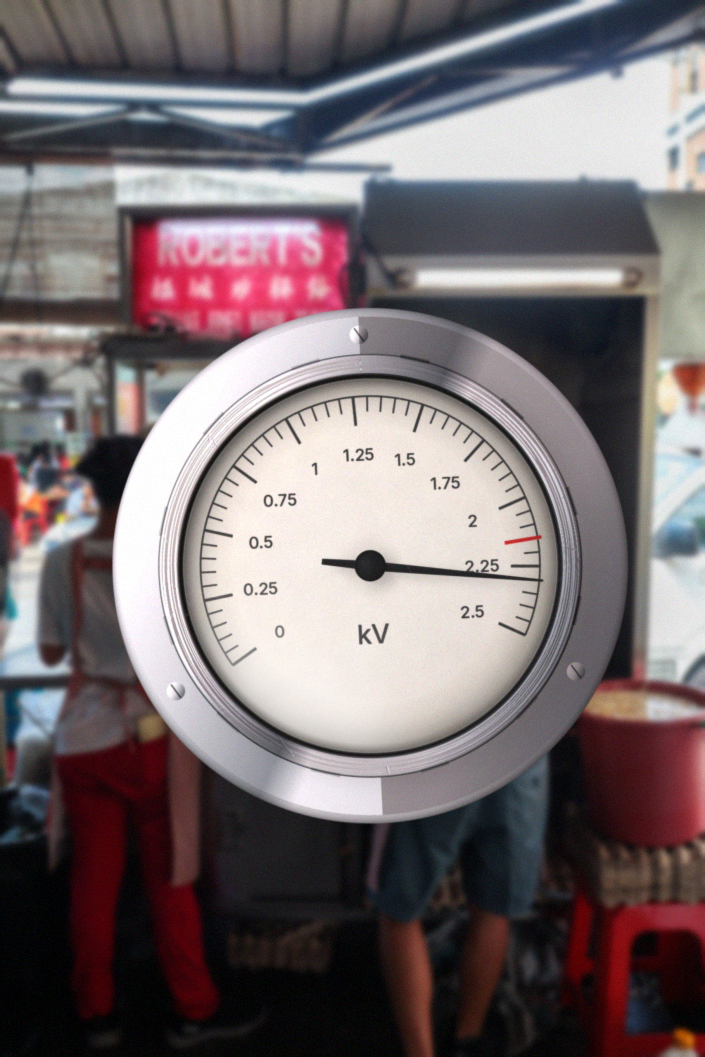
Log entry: 2.3 kV
